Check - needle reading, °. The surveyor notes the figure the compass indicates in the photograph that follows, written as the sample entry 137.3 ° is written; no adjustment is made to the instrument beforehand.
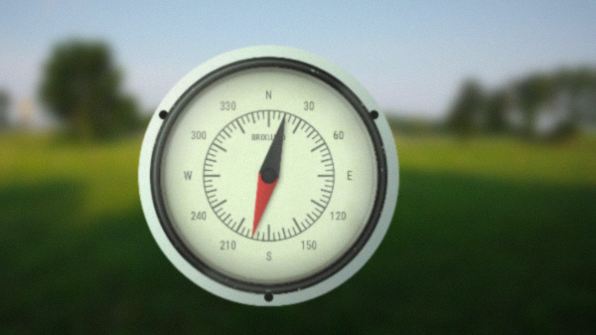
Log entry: 195 °
